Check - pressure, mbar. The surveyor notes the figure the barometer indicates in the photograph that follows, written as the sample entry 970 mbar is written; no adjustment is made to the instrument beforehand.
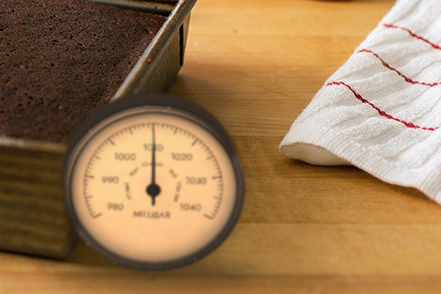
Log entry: 1010 mbar
